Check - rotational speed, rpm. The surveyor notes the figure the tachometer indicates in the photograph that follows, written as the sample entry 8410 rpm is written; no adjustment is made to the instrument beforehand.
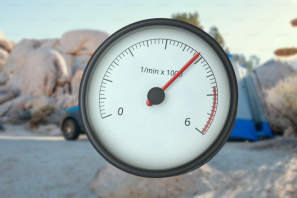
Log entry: 3900 rpm
